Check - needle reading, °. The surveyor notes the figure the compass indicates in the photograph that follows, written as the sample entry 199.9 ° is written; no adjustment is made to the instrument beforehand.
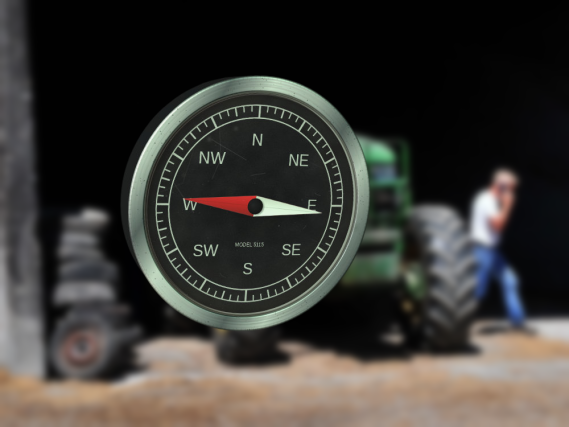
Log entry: 275 °
